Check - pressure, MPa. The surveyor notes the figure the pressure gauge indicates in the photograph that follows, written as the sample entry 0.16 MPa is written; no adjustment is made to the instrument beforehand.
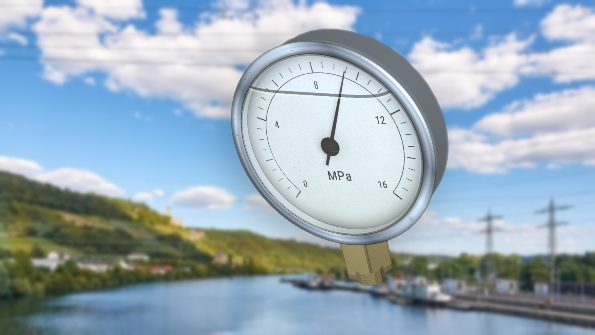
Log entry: 9.5 MPa
